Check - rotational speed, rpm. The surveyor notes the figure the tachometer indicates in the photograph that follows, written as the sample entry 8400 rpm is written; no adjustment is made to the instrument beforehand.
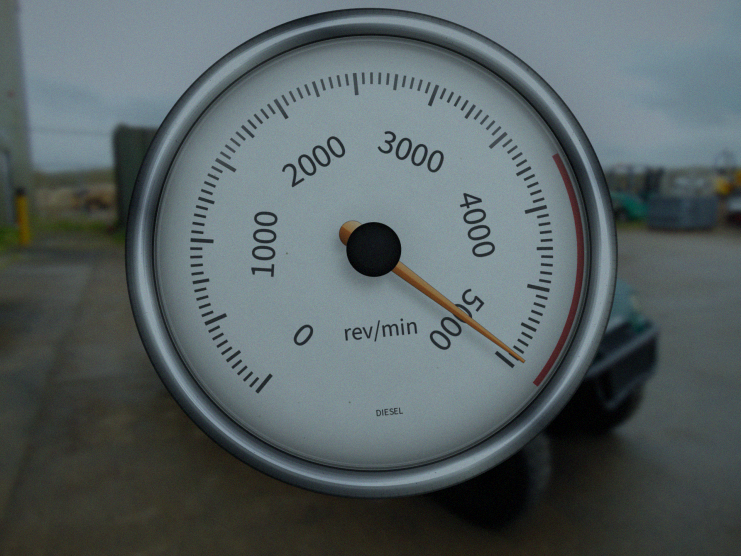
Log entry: 4950 rpm
